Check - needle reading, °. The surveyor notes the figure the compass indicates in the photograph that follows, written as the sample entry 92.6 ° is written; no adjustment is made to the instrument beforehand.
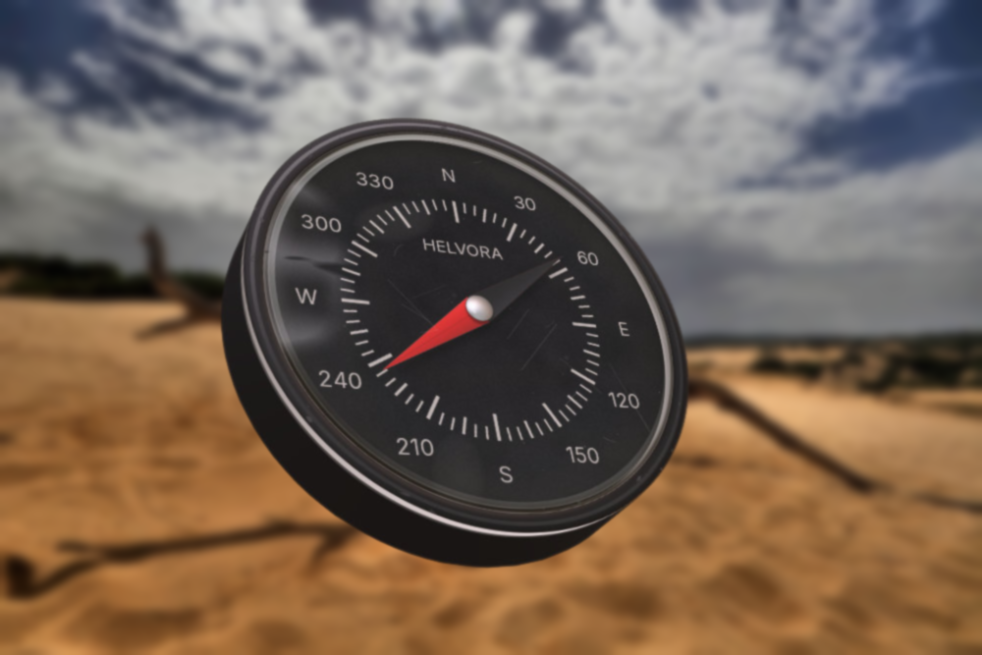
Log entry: 235 °
